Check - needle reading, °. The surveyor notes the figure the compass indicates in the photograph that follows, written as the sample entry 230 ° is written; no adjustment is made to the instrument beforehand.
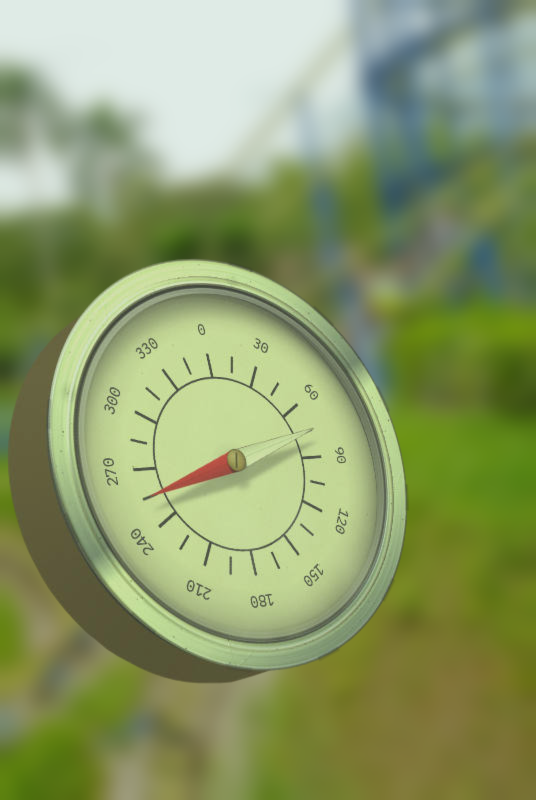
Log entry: 255 °
